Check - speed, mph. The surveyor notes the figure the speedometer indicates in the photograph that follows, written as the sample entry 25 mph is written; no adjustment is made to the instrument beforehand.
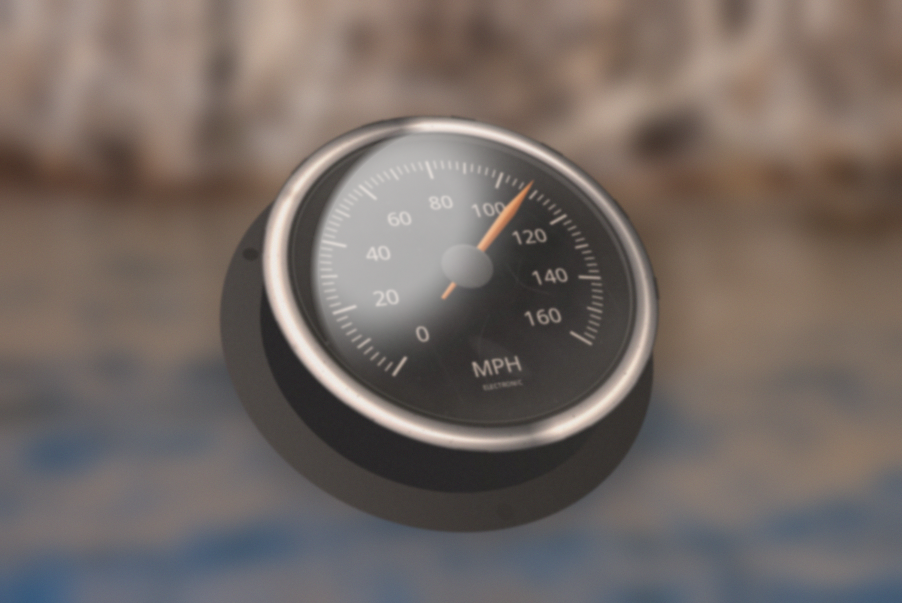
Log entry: 108 mph
